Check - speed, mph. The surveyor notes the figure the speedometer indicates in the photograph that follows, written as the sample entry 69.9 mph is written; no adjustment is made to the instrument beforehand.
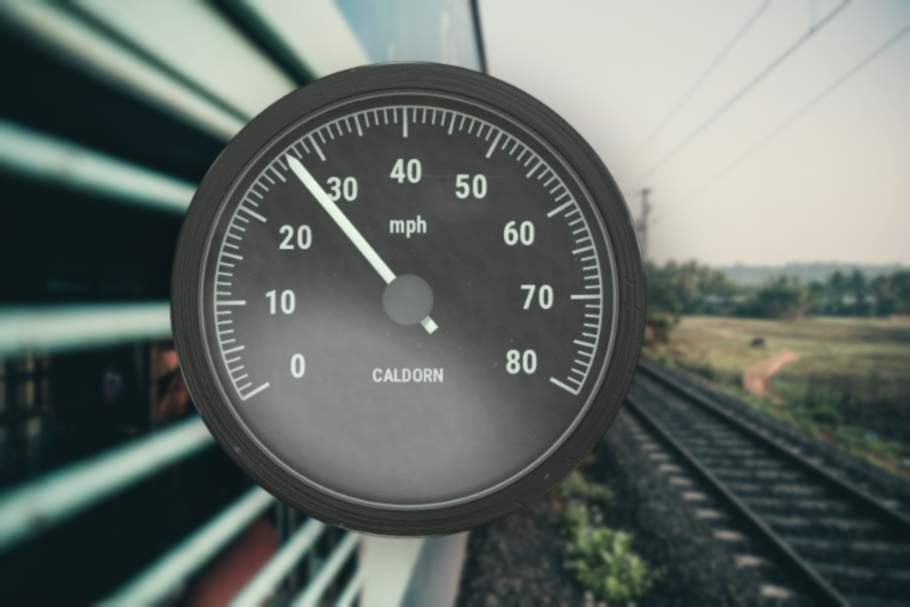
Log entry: 27 mph
